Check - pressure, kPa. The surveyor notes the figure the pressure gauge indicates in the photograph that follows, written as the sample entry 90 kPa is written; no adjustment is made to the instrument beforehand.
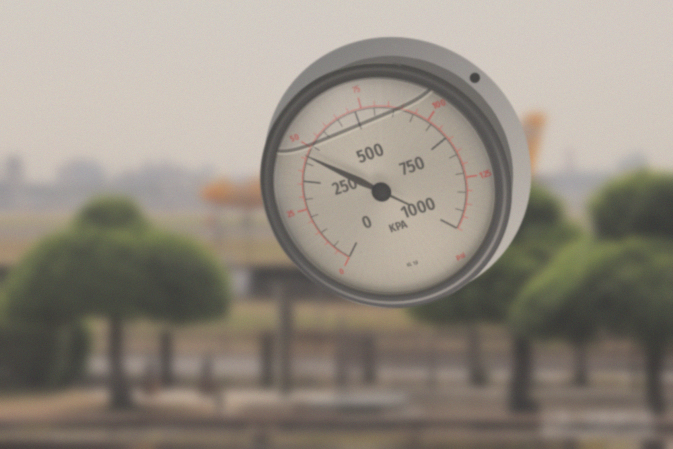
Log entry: 325 kPa
